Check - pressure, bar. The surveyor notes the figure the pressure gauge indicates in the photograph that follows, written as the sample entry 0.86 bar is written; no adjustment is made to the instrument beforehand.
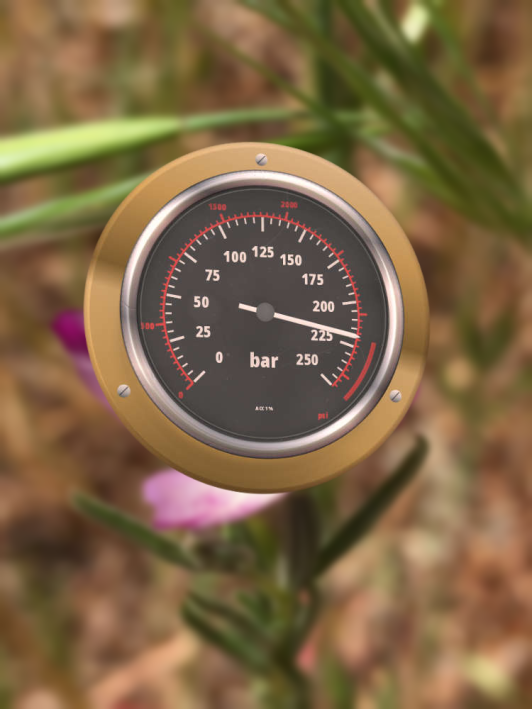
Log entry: 220 bar
